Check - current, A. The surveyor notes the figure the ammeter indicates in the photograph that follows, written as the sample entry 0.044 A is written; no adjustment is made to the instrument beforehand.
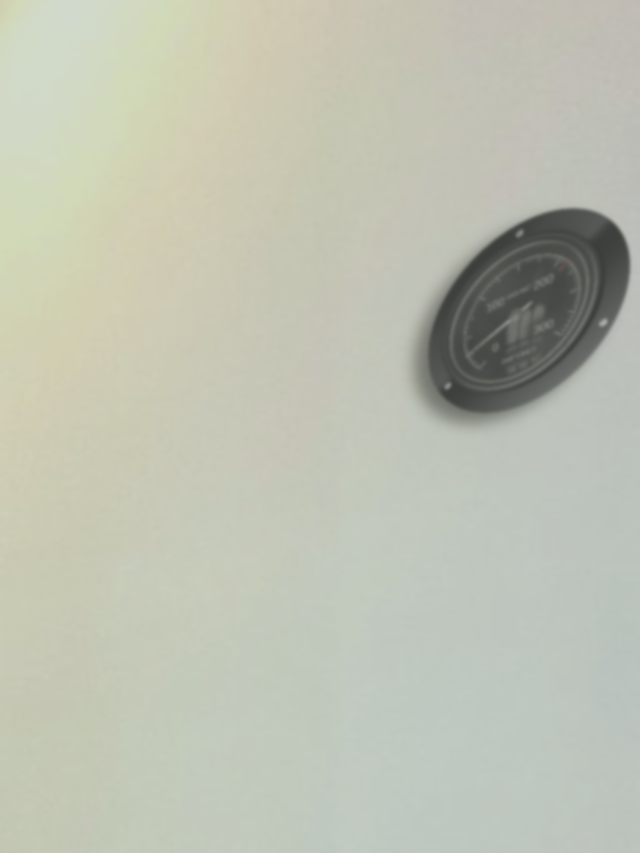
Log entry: 25 A
